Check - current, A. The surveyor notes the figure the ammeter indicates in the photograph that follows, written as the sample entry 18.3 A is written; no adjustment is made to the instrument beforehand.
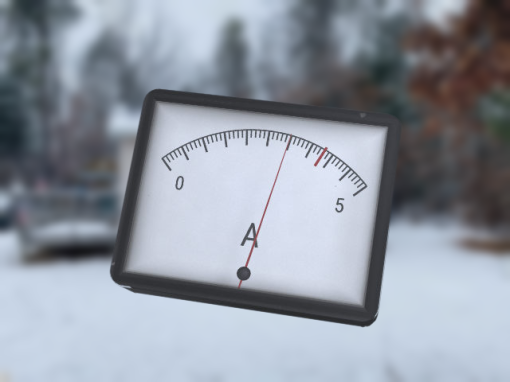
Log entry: 3 A
